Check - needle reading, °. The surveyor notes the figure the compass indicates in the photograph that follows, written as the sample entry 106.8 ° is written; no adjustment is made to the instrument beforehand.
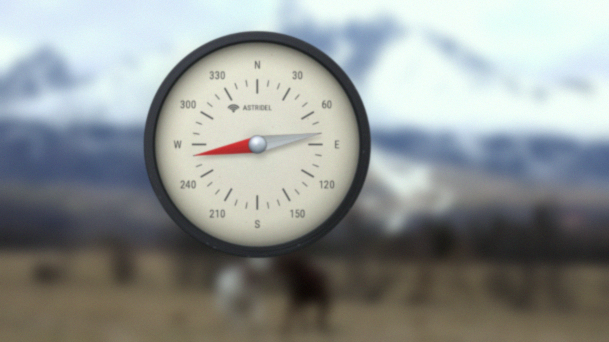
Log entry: 260 °
